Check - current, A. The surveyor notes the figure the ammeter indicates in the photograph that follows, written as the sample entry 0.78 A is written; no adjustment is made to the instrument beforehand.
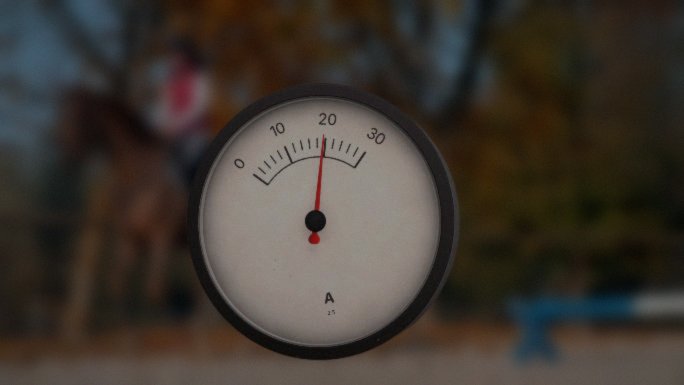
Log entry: 20 A
